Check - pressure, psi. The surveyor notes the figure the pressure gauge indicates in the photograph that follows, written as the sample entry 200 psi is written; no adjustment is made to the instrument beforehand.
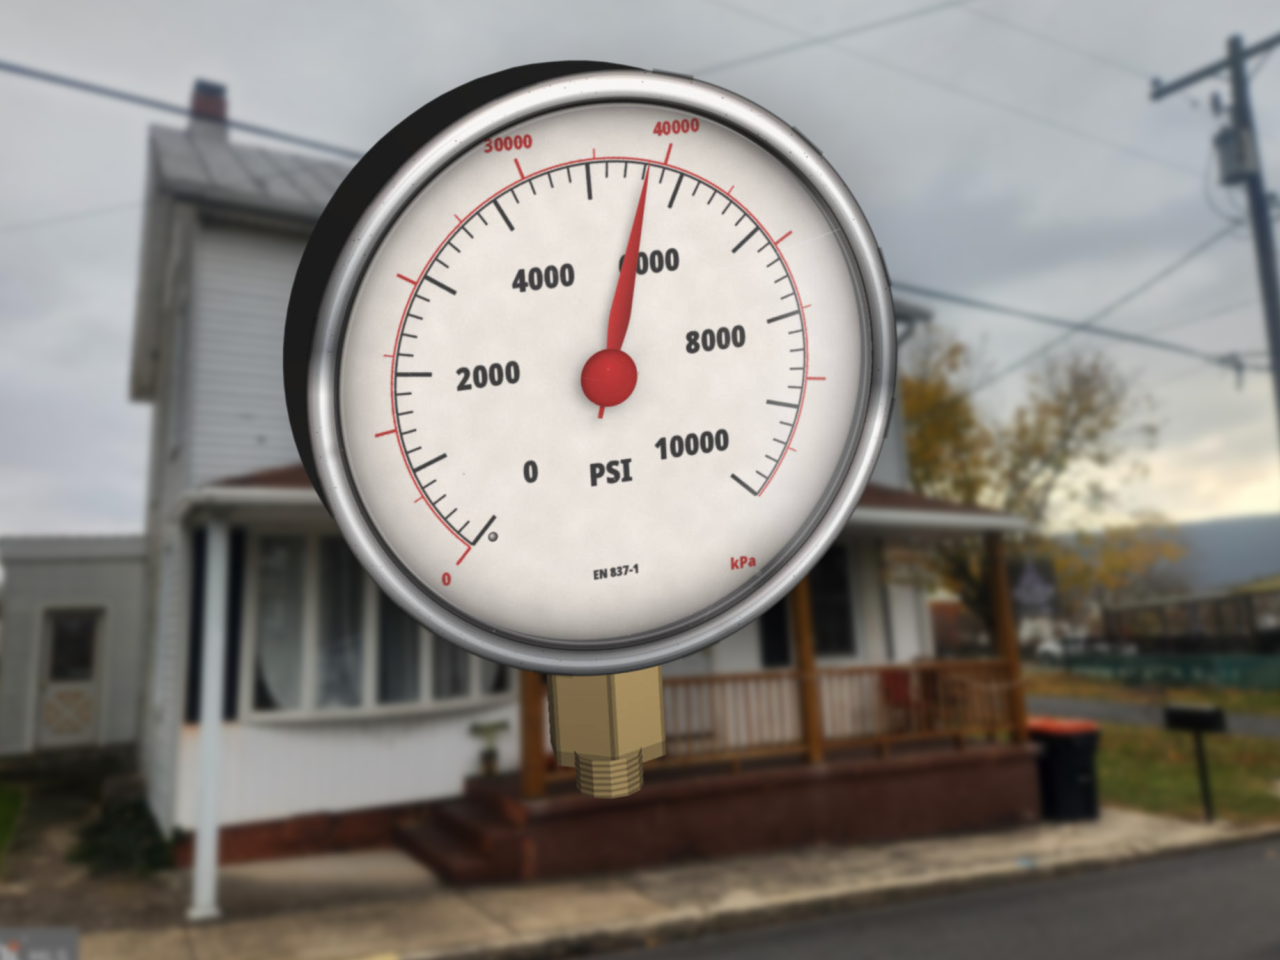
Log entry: 5600 psi
